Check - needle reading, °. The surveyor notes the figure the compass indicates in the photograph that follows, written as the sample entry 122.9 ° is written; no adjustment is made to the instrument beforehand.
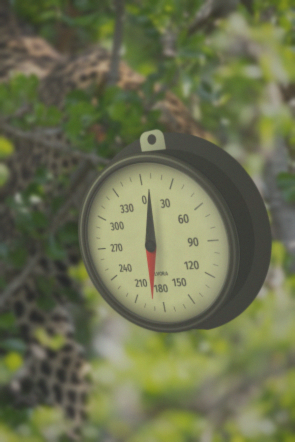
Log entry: 190 °
